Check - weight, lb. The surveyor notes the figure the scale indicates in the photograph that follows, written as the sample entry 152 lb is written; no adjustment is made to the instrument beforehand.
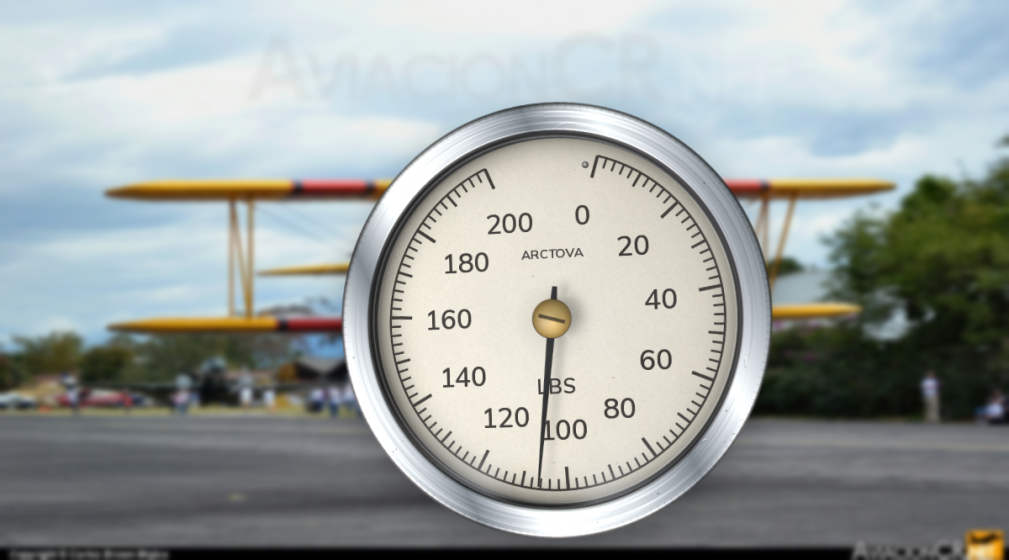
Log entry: 106 lb
